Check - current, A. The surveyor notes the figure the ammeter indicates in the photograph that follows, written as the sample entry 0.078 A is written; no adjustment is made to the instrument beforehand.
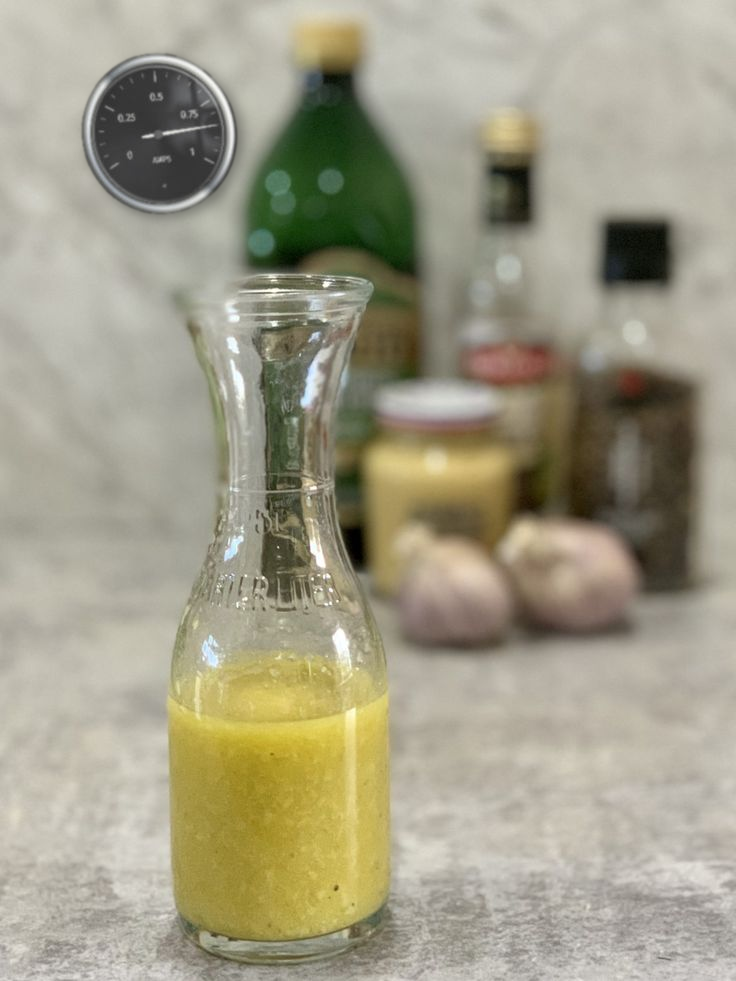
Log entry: 0.85 A
